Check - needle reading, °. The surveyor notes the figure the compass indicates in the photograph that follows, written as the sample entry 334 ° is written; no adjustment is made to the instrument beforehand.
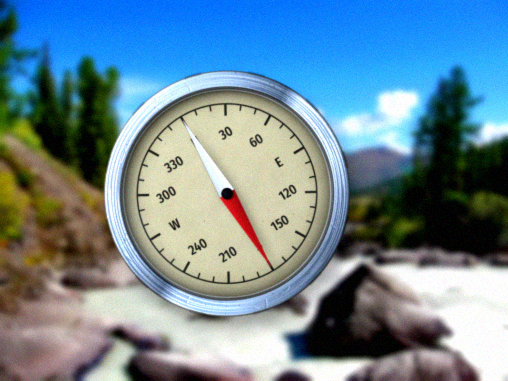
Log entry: 180 °
